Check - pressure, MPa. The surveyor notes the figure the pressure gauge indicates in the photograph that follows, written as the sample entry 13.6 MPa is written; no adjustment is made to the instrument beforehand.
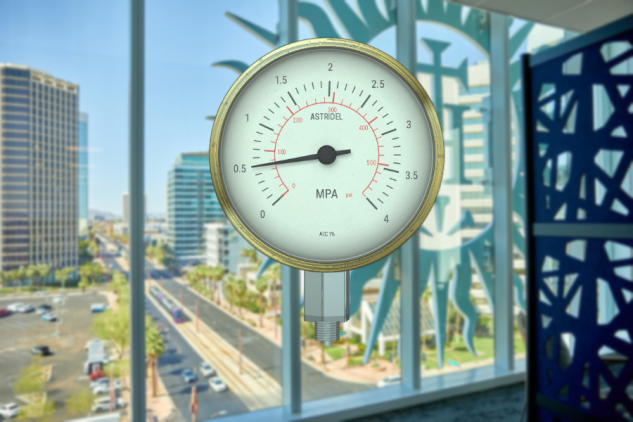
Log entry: 0.5 MPa
